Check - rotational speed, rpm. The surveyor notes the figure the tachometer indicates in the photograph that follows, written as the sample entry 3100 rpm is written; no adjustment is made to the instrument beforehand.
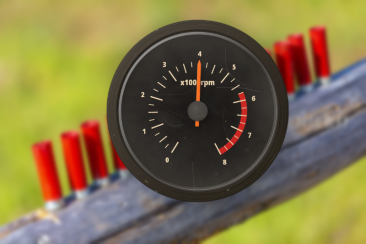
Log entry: 4000 rpm
